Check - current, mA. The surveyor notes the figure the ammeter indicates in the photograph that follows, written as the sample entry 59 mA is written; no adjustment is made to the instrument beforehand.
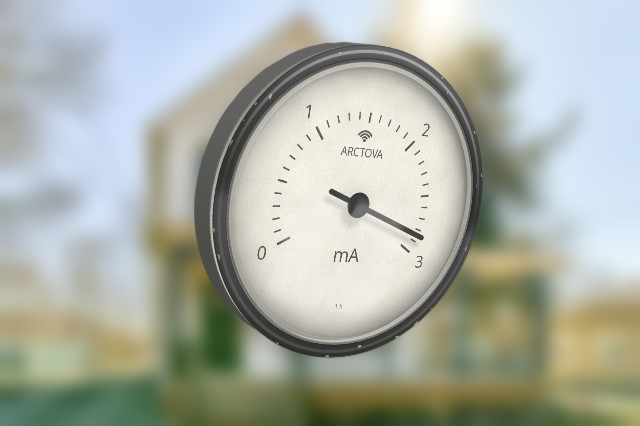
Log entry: 2.85 mA
